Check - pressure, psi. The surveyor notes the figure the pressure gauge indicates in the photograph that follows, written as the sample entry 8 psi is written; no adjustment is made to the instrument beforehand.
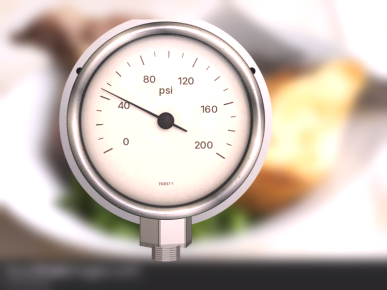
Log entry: 45 psi
